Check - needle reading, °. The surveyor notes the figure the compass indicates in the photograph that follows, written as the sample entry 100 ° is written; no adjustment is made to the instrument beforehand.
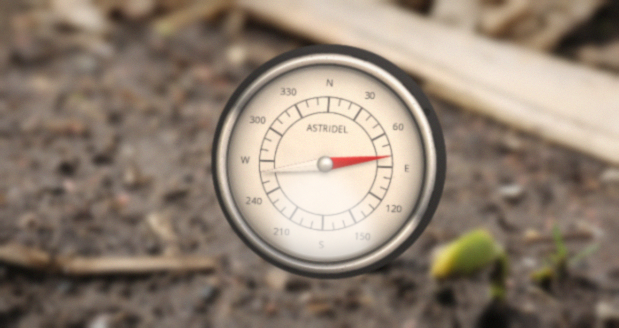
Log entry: 80 °
